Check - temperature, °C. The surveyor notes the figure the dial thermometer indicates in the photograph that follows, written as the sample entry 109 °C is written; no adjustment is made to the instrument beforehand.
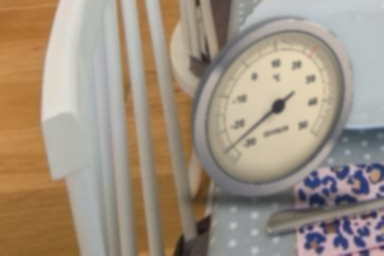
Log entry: -25 °C
